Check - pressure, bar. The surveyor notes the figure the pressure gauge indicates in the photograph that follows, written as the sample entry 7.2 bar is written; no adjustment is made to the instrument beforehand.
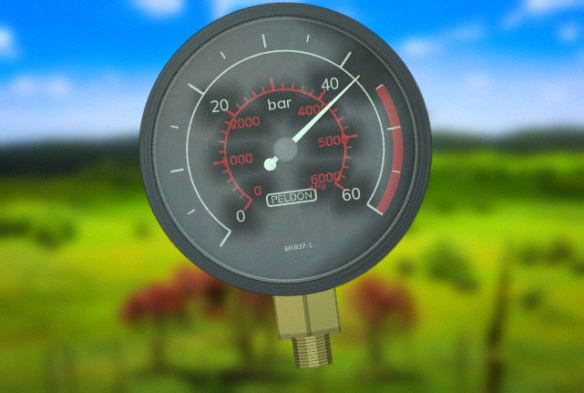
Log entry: 42.5 bar
